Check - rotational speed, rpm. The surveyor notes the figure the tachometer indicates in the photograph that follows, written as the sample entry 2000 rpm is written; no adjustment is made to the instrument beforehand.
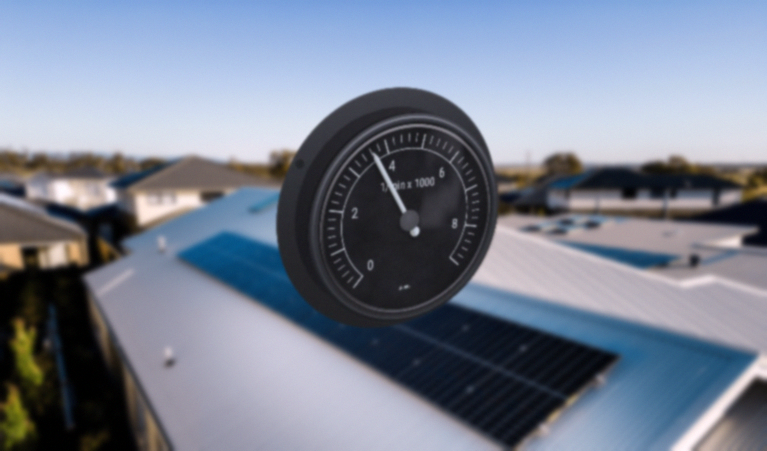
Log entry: 3600 rpm
